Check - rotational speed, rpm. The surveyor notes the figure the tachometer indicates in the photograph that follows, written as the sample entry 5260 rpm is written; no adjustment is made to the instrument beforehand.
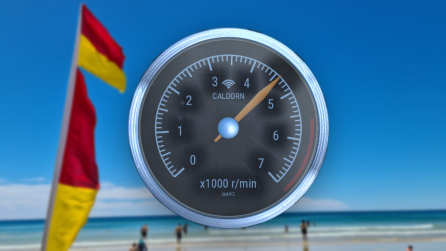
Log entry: 4600 rpm
